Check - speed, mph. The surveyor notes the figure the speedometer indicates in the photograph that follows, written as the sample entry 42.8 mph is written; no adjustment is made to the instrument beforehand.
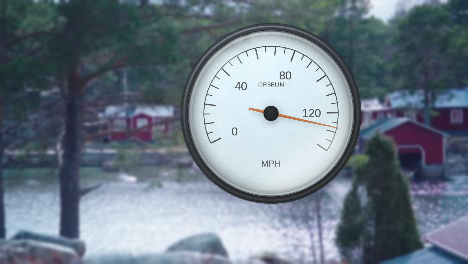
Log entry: 127.5 mph
